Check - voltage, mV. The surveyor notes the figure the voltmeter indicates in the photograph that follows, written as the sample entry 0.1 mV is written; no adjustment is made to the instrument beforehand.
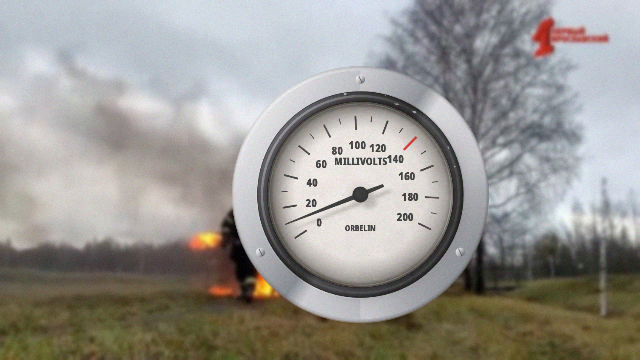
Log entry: 10 mV
